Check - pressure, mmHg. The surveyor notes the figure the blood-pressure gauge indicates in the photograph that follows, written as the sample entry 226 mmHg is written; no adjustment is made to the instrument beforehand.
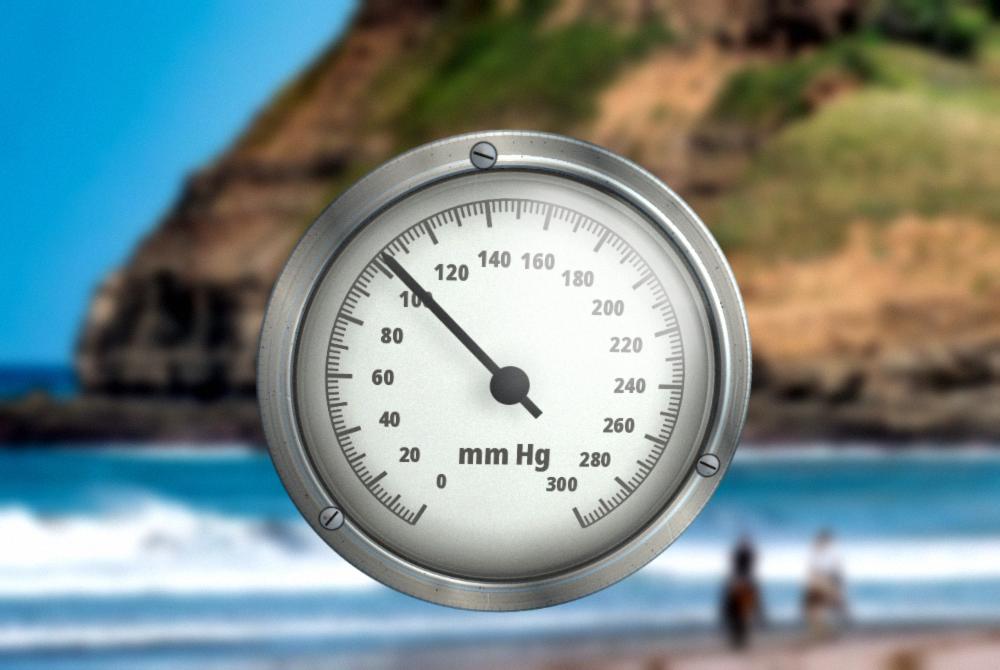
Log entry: 104 mmHg
